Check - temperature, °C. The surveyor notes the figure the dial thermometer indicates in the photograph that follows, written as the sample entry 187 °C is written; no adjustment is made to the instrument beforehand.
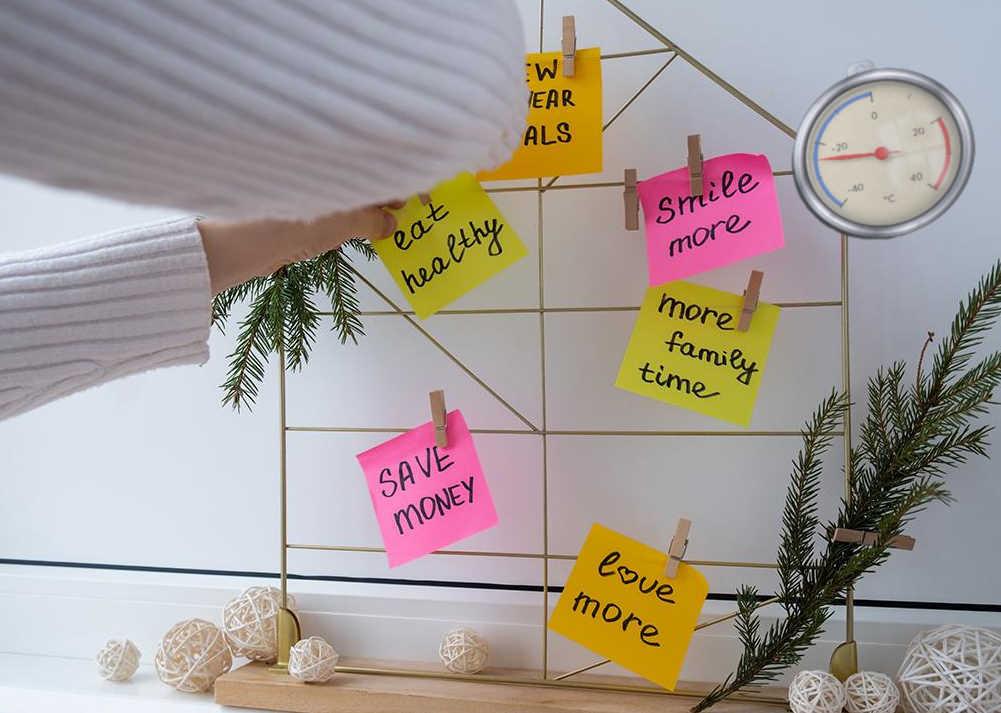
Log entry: -25 °C
